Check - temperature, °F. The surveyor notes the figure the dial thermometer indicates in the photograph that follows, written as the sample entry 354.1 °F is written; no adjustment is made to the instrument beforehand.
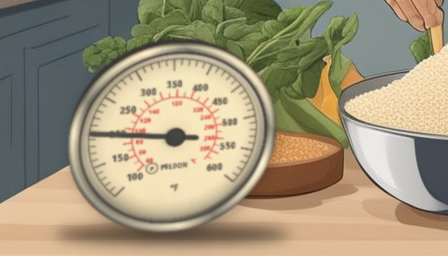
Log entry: 200 °F
